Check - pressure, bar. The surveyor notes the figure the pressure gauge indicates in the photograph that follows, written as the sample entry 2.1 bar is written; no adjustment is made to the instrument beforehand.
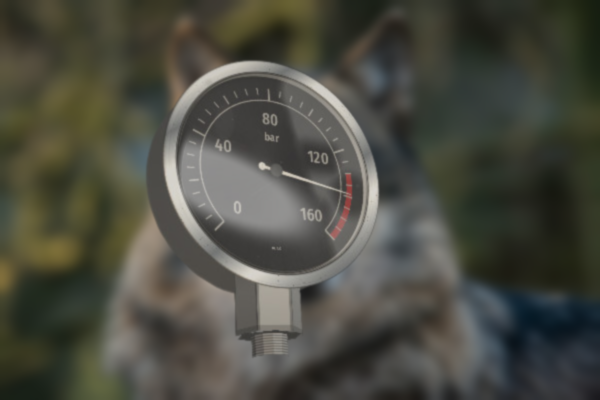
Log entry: 140 bar
